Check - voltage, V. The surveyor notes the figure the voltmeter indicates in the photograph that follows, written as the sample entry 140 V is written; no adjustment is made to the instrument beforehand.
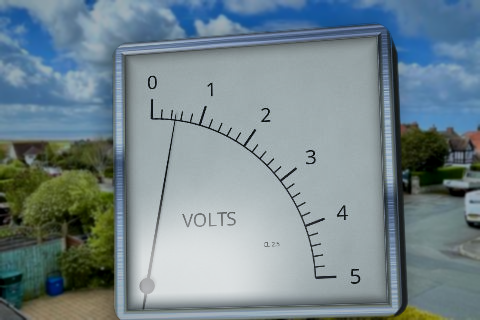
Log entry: 0.5 V
